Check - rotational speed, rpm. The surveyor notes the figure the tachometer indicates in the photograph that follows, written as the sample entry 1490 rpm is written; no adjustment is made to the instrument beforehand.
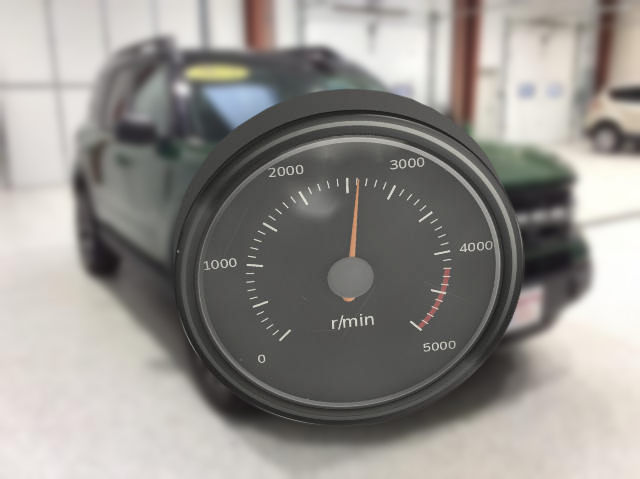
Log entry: 2600 rpm
